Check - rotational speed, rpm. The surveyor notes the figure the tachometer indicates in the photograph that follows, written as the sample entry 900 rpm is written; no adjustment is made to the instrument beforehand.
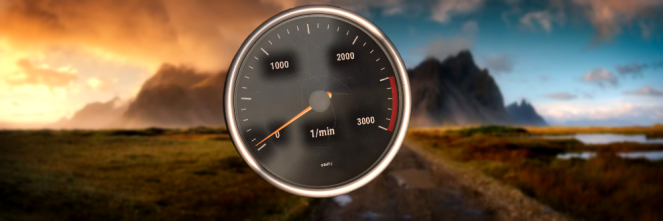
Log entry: 50 rpm
